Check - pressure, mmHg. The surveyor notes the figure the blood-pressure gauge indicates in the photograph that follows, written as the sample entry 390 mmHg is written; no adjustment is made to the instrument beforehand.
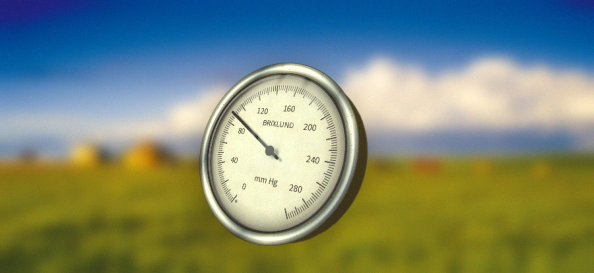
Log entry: 90 mmHg
